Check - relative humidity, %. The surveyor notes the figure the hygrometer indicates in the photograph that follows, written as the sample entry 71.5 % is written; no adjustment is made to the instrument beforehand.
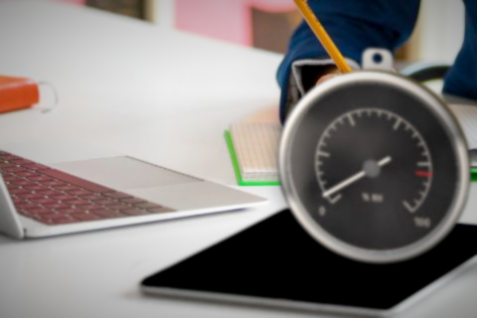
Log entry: 4 %
